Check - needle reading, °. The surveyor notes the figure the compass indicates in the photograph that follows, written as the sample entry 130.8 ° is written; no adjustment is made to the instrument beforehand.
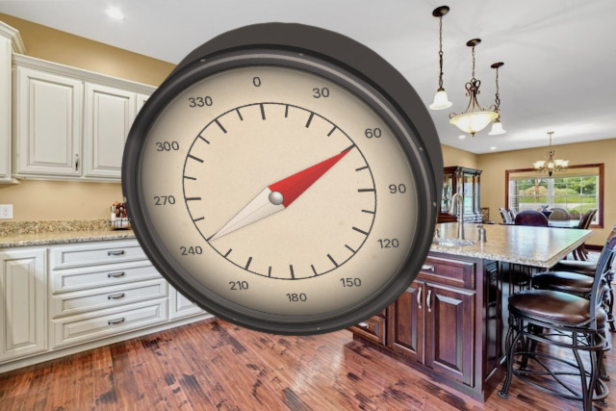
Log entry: 60 °
